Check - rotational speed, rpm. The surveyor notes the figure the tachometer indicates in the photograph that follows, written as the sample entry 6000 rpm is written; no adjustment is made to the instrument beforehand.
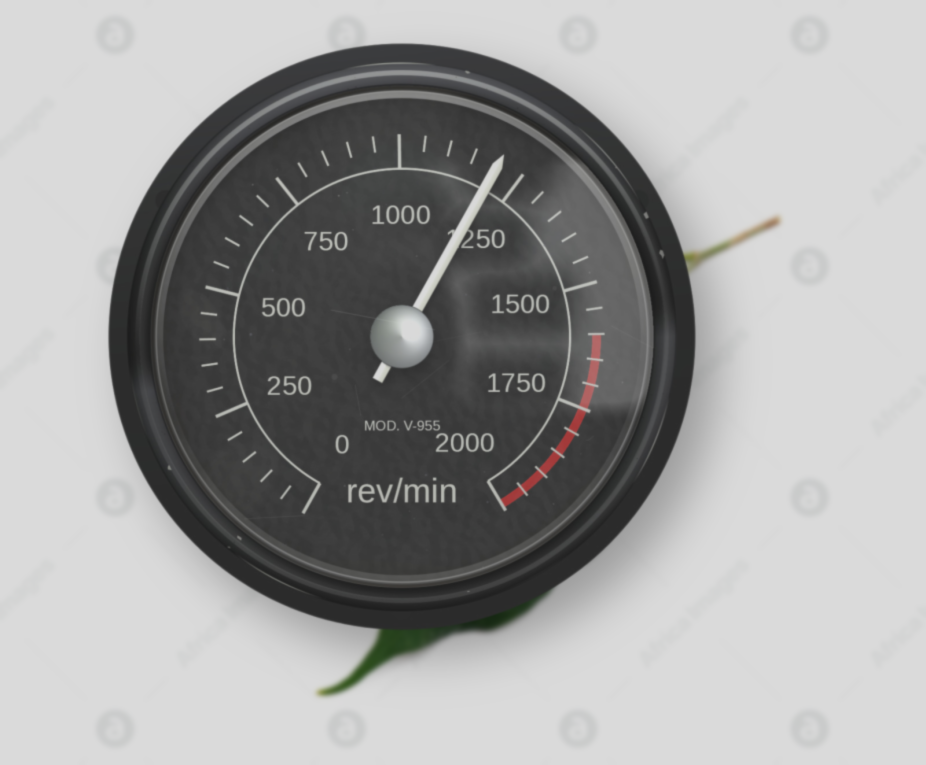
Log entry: 1200 rpm
